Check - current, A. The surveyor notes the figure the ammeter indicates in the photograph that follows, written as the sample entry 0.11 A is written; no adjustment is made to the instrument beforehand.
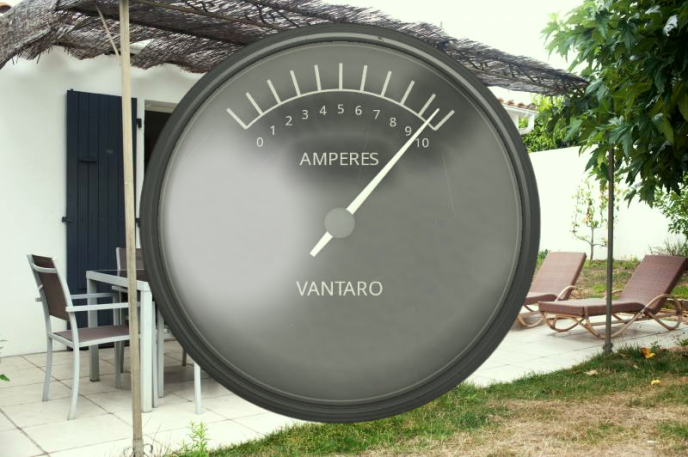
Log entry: 9.5 A
